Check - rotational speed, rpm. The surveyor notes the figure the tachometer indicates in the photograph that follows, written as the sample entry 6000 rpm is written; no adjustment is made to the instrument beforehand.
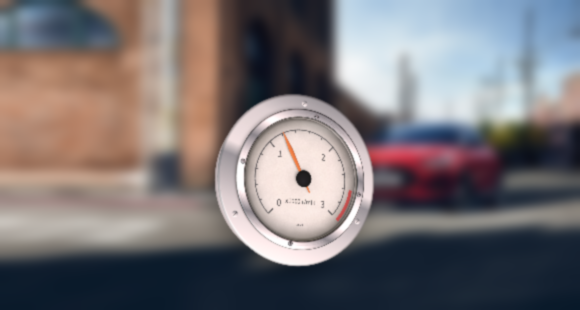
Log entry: 1200 rpm
